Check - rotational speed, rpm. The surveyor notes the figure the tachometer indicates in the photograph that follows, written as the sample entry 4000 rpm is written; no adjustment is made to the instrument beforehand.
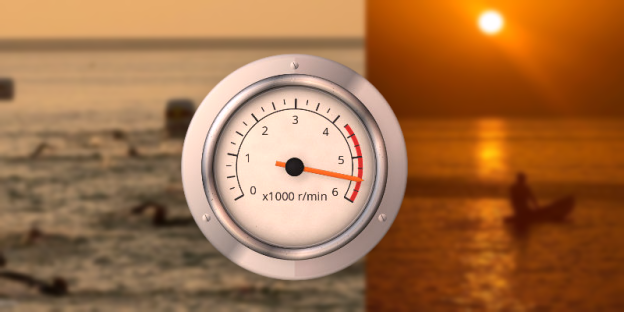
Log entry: 5500 rpm
